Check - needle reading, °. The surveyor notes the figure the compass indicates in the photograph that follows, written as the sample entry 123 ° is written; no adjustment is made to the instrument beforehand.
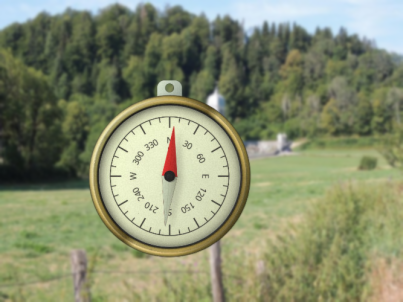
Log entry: 5 °
